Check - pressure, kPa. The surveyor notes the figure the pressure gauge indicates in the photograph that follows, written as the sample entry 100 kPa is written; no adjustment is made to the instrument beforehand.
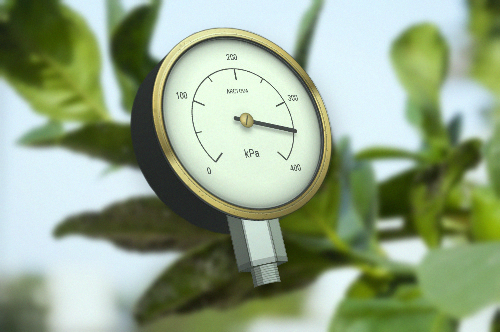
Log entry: 350 kPa
